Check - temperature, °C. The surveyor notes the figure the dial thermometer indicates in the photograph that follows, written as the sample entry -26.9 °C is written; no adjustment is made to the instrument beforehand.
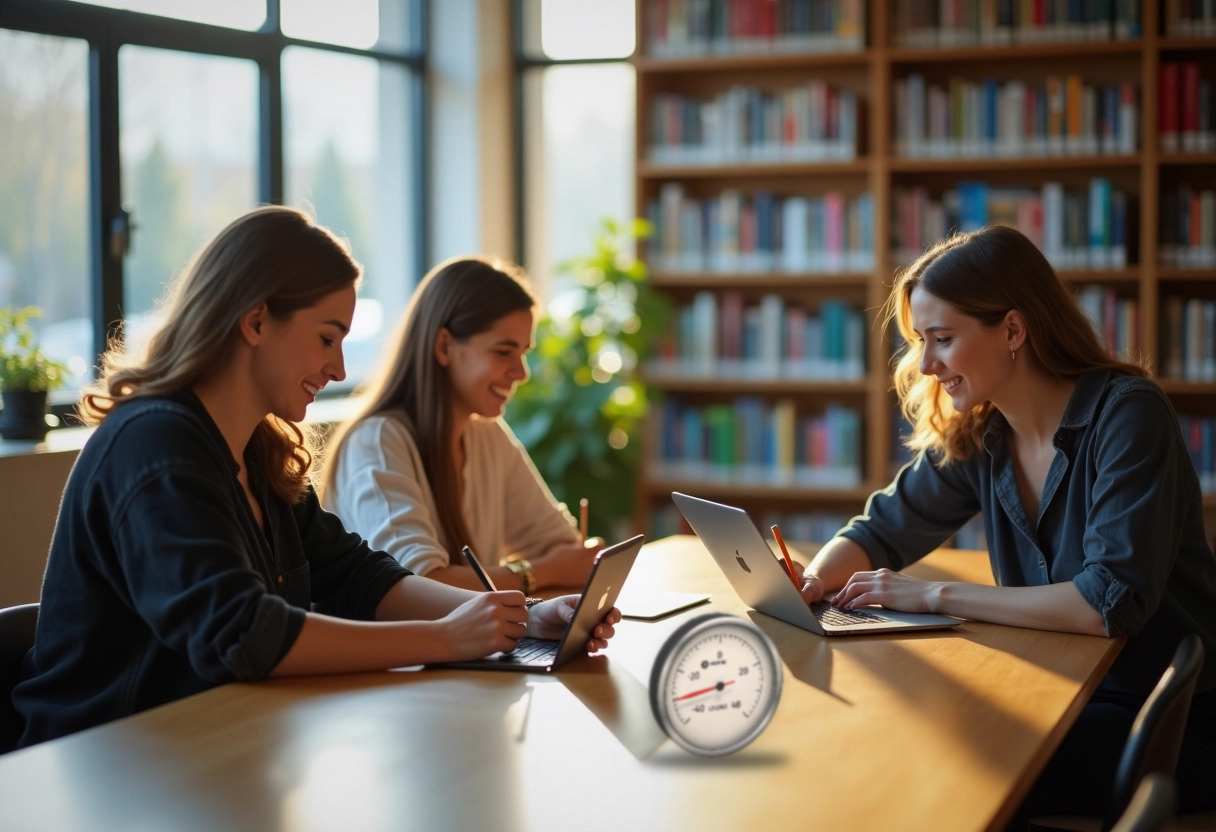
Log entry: -30 °C
